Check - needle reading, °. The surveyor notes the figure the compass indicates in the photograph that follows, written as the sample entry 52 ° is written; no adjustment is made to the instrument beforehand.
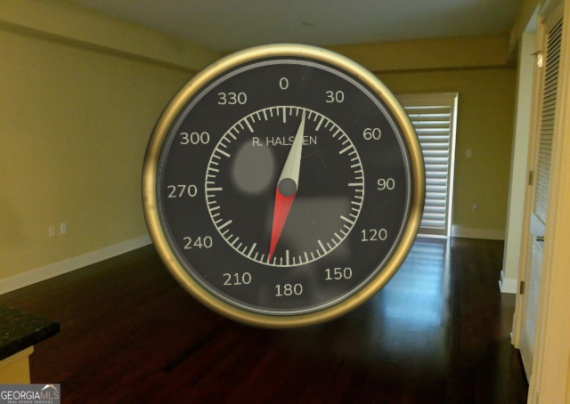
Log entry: 195 °
